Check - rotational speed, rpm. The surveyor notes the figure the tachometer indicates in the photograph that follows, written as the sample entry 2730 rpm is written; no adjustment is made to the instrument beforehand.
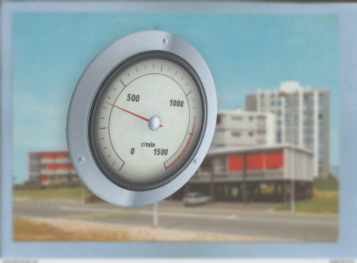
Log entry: 375 rpm
